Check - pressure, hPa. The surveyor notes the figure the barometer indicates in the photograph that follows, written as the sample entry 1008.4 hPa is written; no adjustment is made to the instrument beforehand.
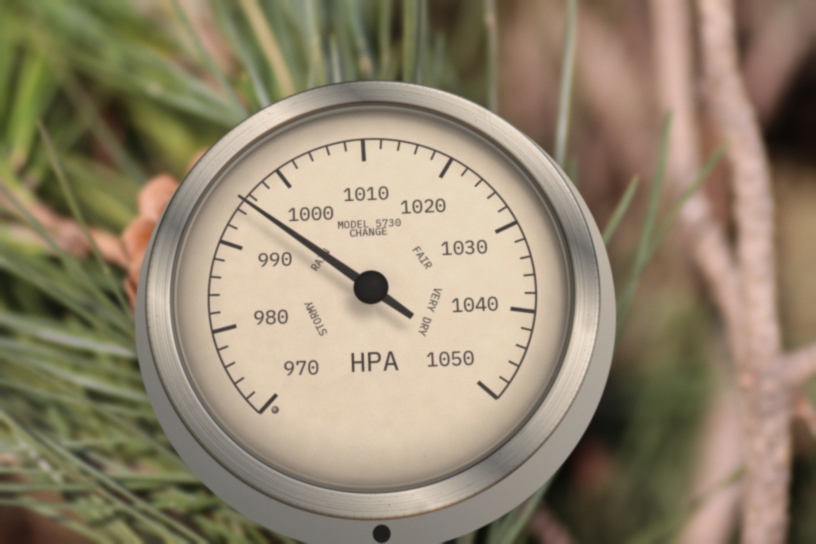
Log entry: 995 hPa
